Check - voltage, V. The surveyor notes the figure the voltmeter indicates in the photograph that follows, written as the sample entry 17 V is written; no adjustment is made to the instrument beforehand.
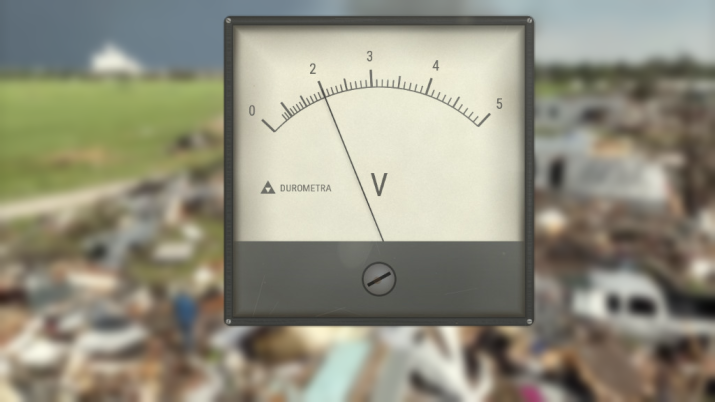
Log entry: 2 V
